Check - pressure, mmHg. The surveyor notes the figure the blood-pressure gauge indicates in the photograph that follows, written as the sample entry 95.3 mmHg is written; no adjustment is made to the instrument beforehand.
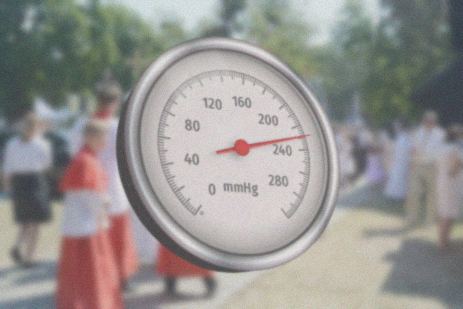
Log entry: 230 mmHg
